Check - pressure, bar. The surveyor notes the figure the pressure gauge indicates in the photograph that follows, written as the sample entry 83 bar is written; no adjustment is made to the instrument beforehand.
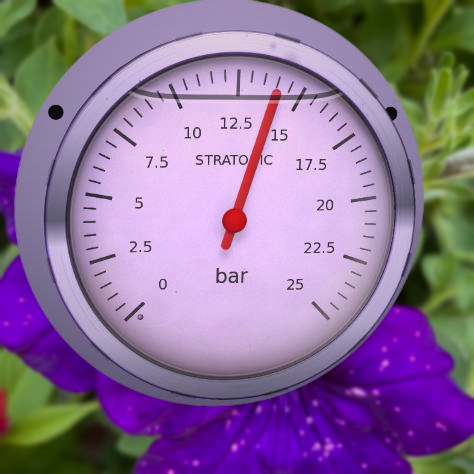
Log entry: 14 bar
